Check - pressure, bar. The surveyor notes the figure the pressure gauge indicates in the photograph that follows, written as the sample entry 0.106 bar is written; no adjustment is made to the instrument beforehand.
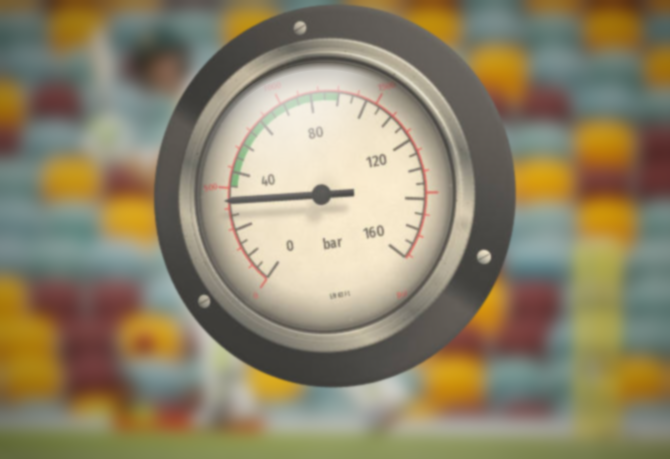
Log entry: 30 bar
